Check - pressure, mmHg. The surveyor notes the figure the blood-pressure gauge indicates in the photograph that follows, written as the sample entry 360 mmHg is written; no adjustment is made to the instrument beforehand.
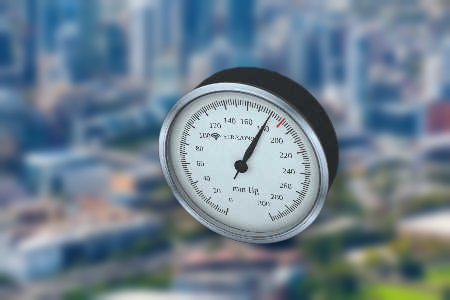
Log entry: 180 mmHg
